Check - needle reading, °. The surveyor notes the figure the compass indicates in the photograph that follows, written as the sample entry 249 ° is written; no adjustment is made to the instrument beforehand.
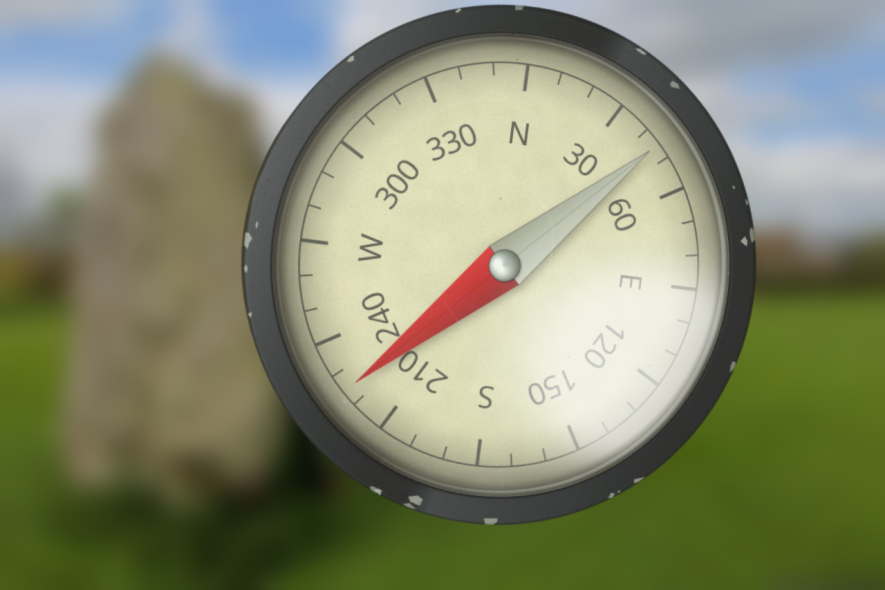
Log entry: 225 °
